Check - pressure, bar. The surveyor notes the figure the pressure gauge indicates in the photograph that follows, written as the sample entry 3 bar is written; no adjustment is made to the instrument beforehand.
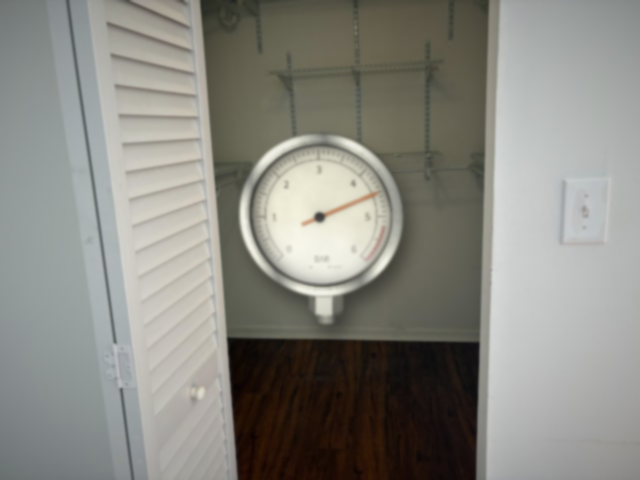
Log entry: 4.5 bar
